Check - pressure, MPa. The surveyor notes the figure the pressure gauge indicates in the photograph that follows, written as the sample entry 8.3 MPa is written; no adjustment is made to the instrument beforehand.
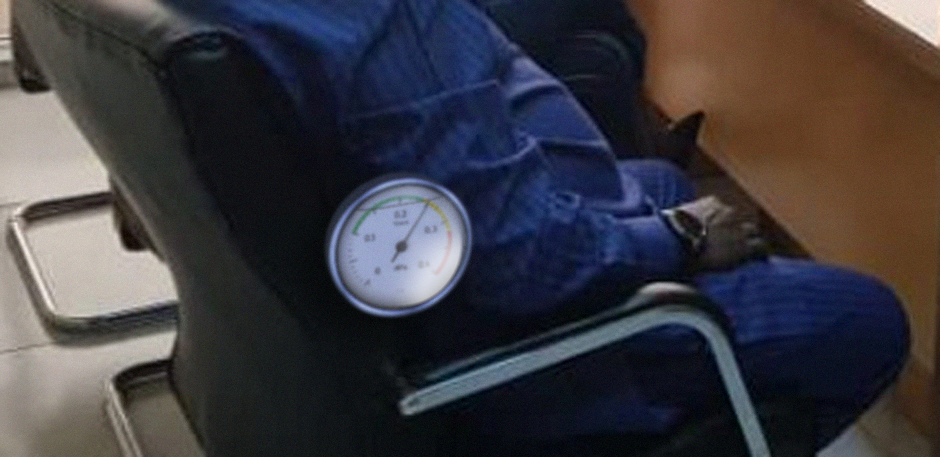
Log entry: 0.25 MPa
